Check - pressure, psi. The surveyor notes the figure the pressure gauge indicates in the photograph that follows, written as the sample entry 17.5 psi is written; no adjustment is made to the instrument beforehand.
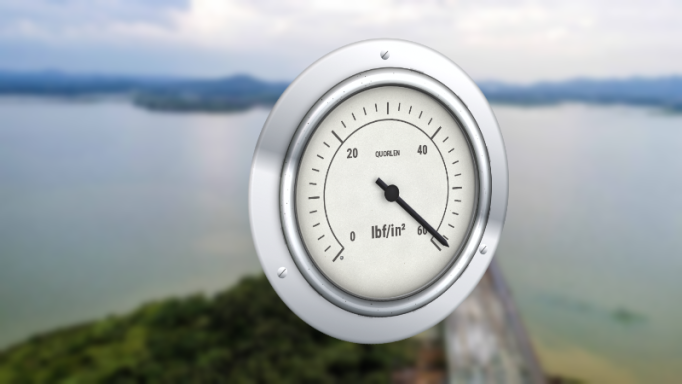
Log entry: 59 psi
